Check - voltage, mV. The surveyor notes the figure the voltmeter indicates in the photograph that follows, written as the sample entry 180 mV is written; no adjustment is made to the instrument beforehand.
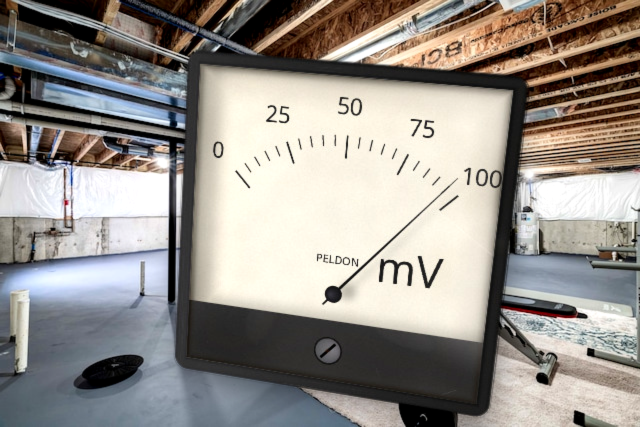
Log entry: 95 mV
